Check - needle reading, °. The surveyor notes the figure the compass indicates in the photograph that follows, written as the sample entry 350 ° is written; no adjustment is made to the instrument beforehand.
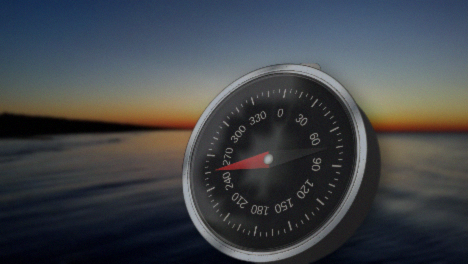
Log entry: 255 °
